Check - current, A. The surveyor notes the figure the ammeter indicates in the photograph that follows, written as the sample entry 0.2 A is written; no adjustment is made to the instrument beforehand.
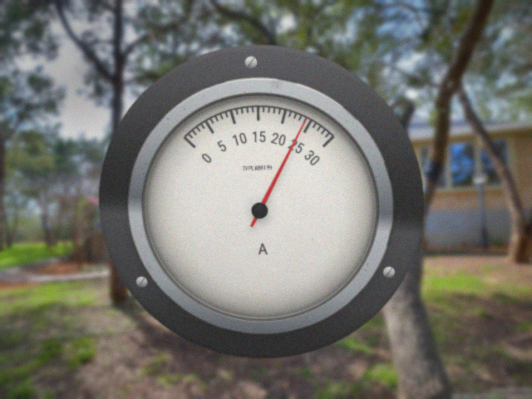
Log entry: 24 A
